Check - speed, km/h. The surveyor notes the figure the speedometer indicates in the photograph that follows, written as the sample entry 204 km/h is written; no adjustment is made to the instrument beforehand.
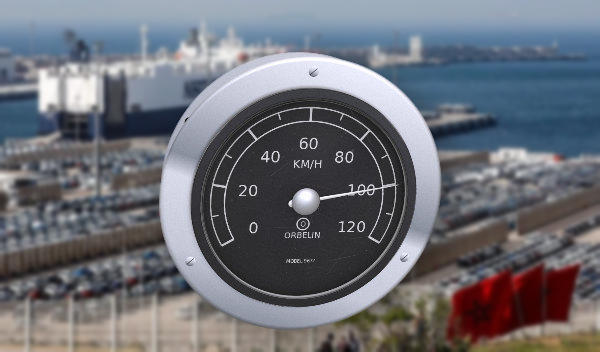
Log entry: 100 km/h
